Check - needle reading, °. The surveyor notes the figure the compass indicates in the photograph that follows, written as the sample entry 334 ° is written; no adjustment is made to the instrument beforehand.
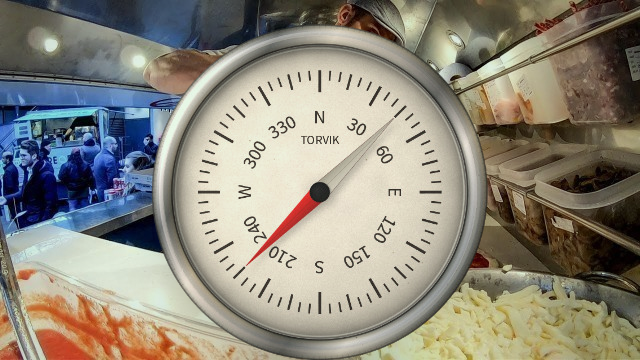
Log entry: 225 °
